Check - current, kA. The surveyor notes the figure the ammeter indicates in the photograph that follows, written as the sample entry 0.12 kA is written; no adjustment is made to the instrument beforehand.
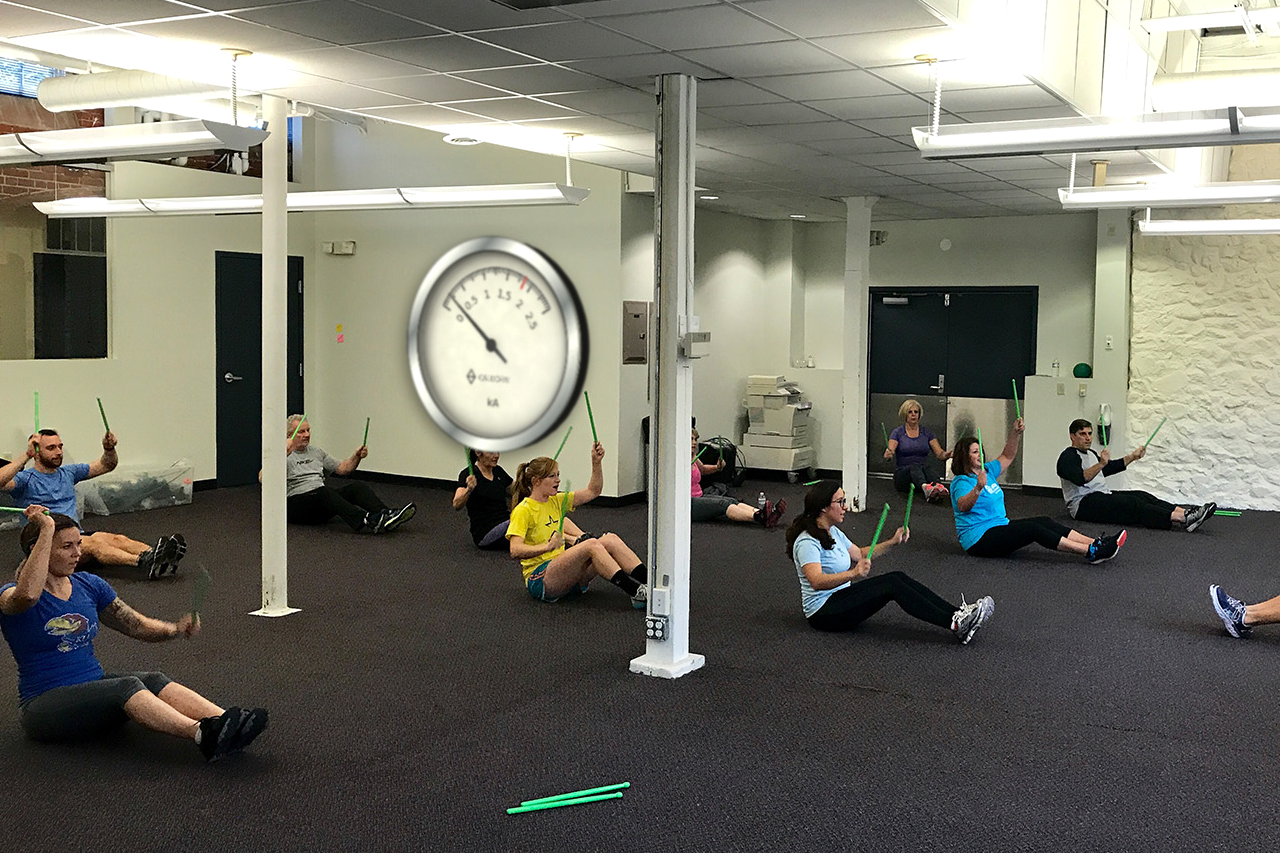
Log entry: 0.25 kA
